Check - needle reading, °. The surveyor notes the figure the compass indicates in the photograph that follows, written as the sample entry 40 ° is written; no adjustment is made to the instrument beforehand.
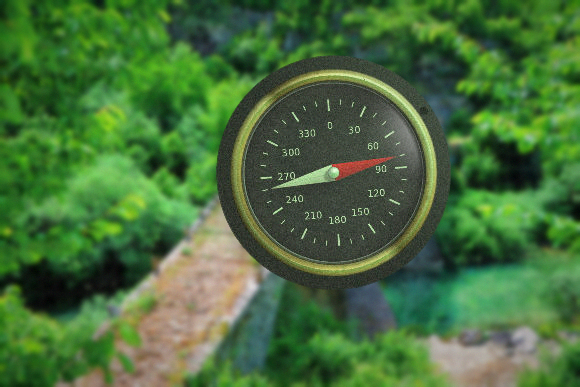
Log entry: 80 °
